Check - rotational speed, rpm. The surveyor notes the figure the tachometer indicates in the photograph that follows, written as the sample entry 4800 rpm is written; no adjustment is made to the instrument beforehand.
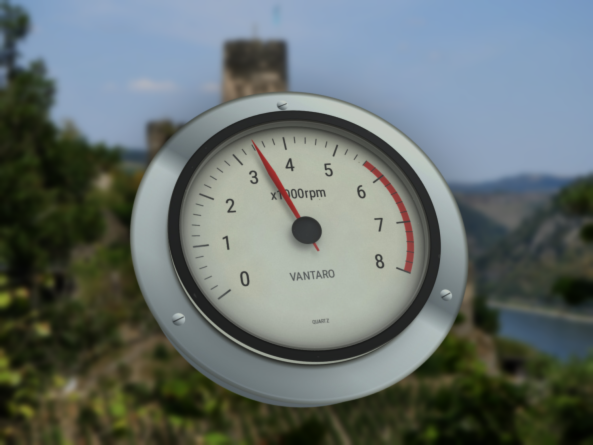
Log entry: 3400 rpm
